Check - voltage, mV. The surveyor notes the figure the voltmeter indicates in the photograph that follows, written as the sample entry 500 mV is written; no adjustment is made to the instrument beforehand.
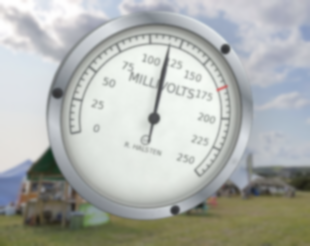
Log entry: 115 mV
